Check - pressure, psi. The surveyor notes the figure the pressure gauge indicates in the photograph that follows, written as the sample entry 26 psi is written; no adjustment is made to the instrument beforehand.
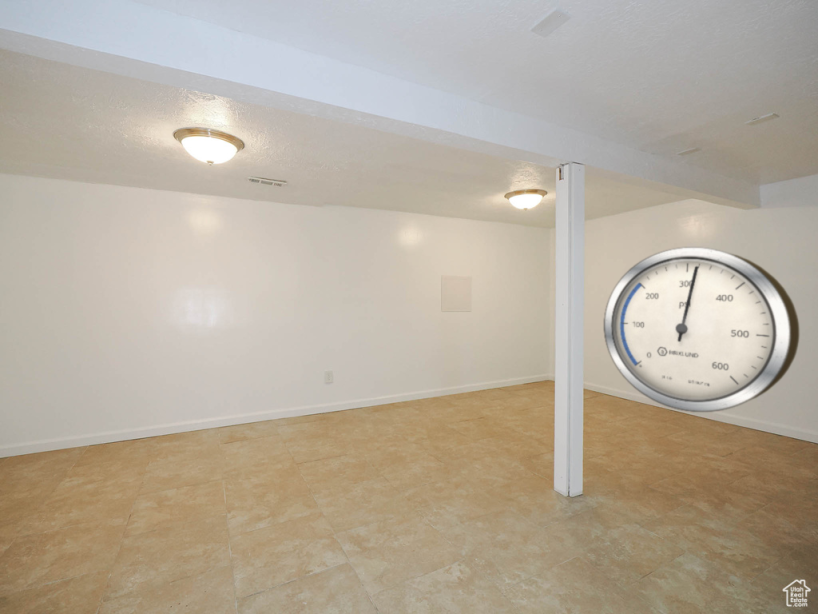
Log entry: 320 psi
